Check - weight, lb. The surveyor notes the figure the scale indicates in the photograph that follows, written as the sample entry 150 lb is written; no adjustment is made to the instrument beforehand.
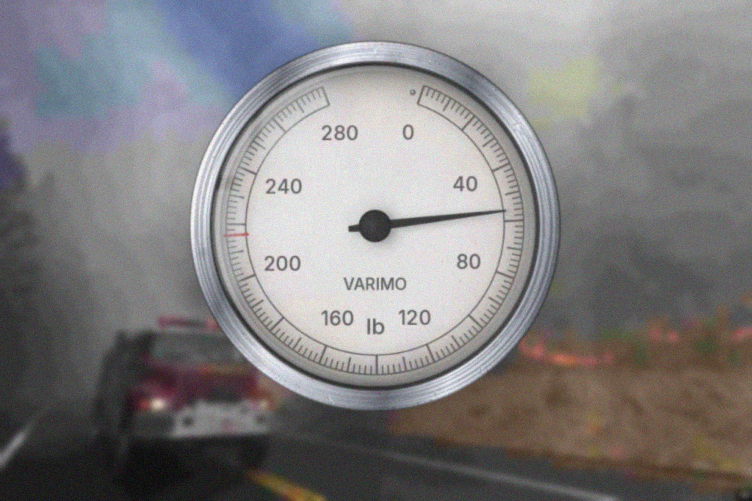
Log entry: 56 lb
